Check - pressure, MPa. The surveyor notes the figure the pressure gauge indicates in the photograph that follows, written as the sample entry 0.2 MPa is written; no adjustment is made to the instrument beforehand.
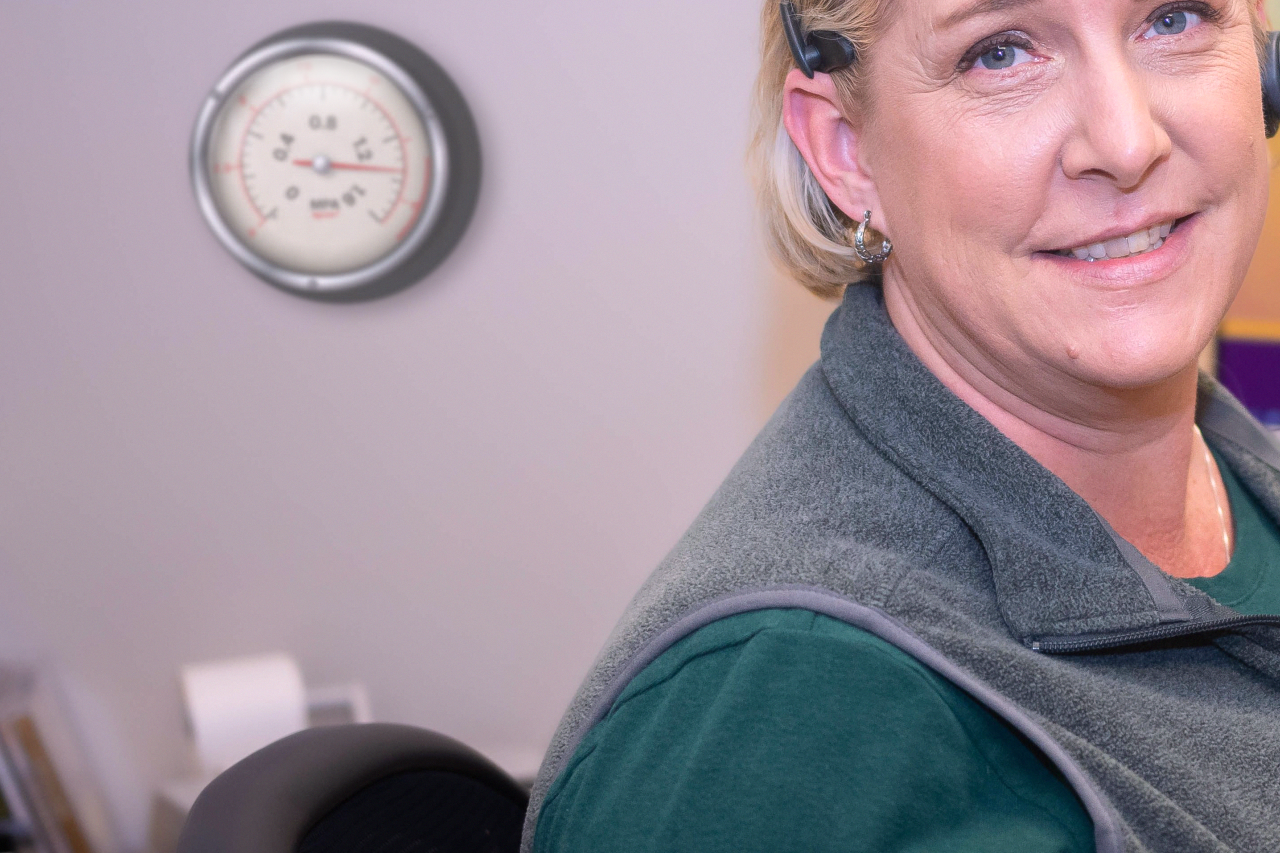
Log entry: 1.35 MPa
